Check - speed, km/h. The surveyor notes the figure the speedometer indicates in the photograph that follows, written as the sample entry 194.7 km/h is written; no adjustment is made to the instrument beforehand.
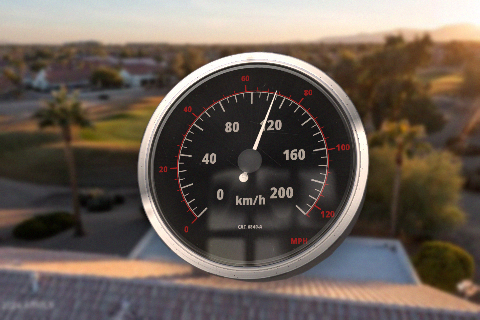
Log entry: 115 km/h
